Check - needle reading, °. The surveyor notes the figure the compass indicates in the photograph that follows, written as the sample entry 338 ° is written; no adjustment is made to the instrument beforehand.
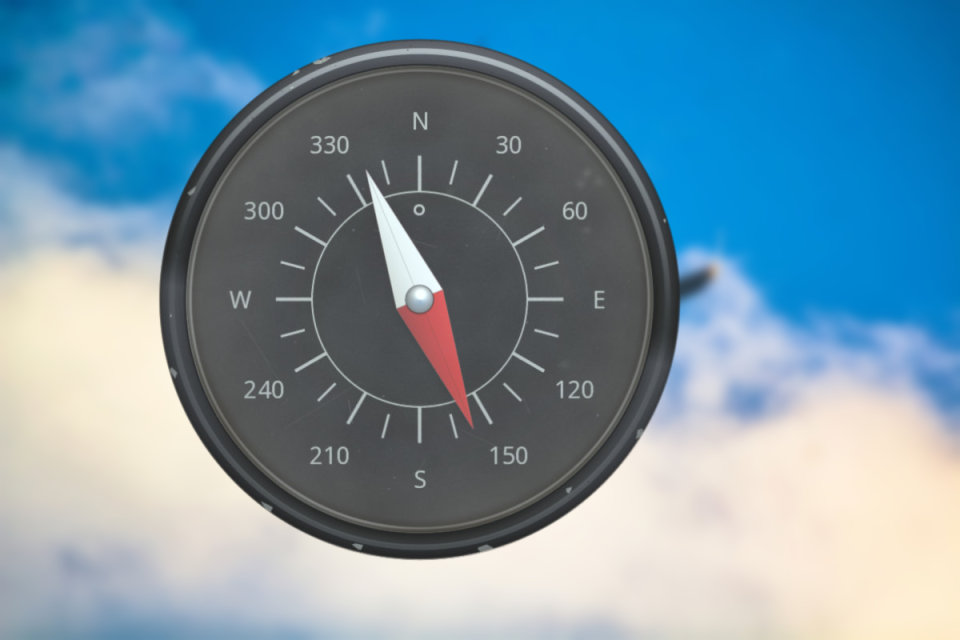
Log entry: 157.5 °
